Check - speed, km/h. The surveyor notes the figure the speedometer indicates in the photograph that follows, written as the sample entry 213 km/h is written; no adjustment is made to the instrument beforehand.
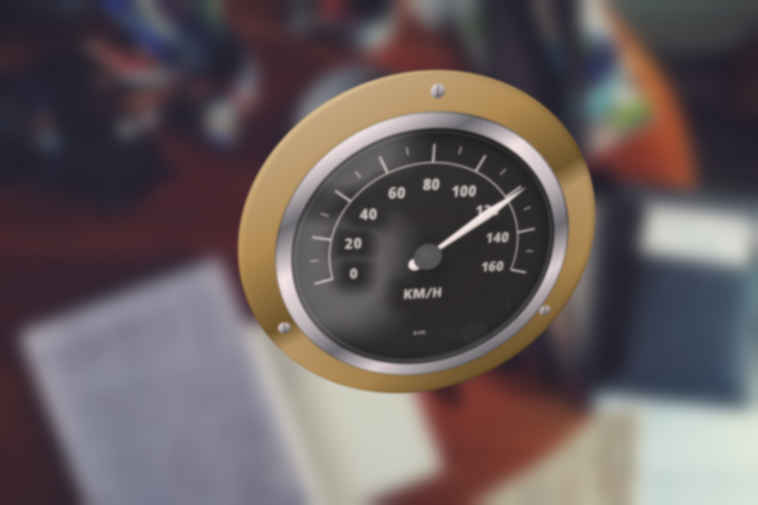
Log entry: 120 km/h
